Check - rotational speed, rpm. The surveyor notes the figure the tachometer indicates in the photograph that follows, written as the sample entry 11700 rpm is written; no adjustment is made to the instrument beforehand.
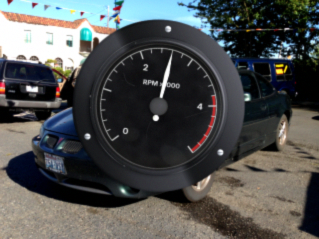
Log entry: 2600 rpm
